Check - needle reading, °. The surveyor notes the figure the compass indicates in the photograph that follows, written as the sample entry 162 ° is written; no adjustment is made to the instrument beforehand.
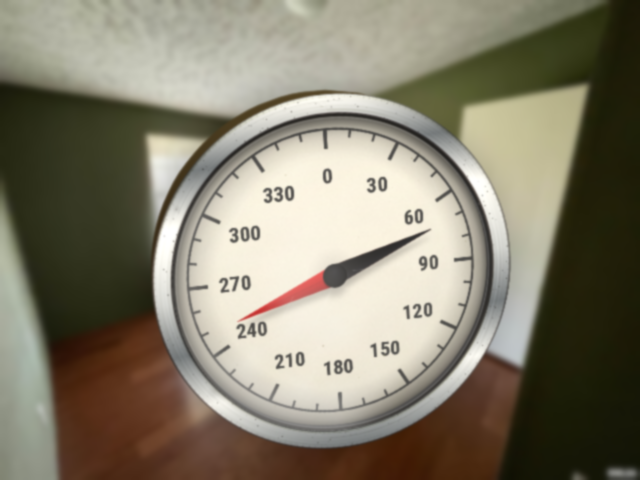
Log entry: 250 °
